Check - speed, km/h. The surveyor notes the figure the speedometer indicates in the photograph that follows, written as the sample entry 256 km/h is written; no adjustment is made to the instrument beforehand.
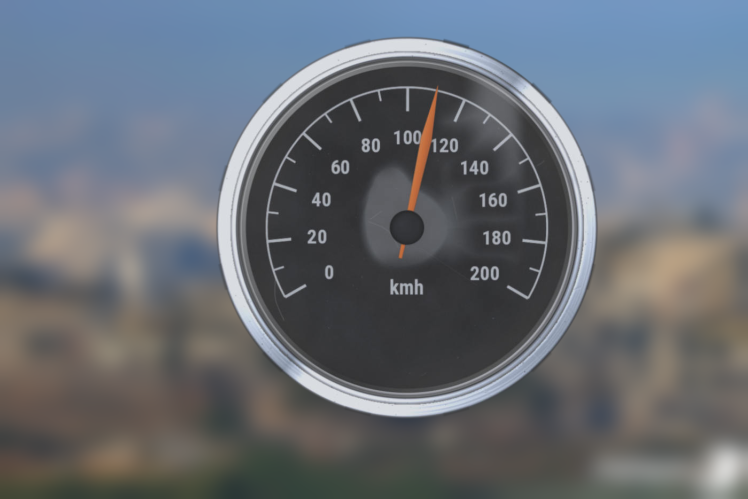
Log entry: 110 km/h
